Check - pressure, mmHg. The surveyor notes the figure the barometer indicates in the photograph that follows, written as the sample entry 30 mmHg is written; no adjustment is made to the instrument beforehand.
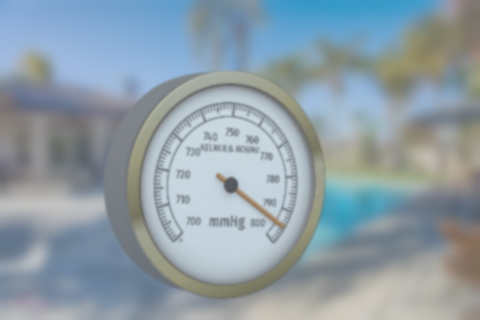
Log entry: 795 mmHg
